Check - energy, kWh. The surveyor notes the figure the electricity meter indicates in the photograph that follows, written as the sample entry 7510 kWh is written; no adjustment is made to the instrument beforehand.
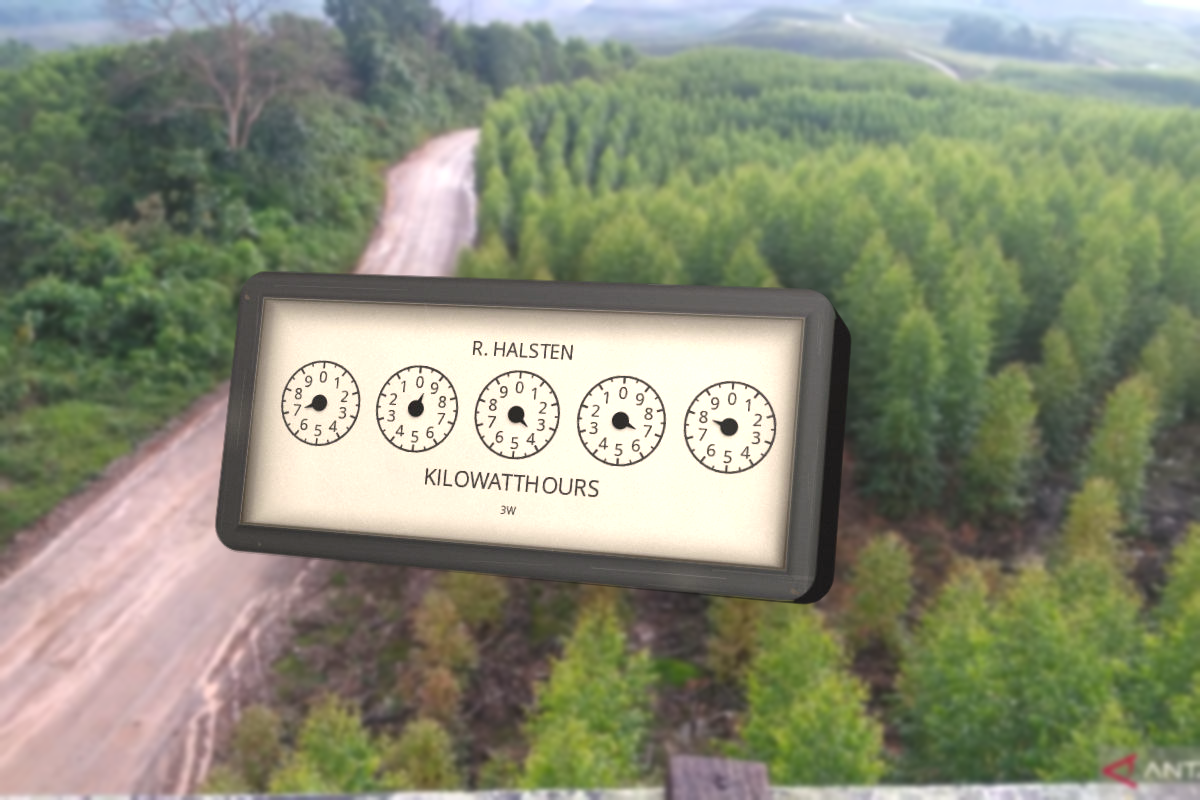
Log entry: 69368 kWh
